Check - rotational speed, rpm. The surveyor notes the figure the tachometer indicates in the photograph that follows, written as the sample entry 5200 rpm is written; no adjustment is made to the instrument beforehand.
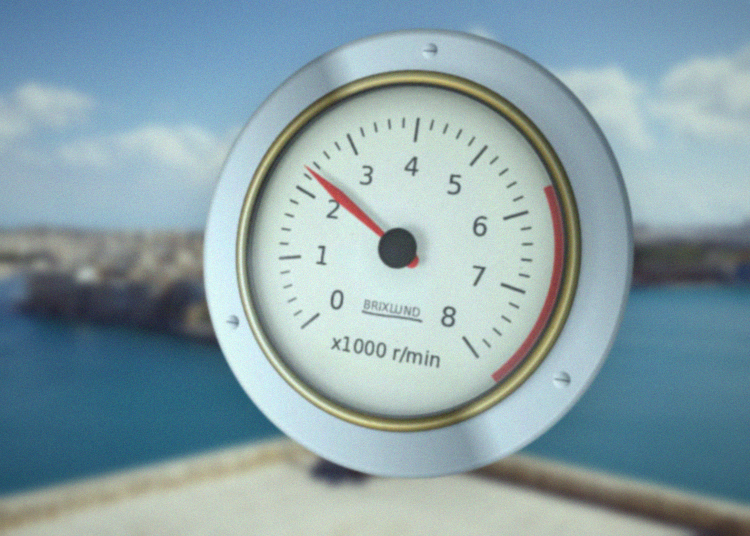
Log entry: 2300 rpm
